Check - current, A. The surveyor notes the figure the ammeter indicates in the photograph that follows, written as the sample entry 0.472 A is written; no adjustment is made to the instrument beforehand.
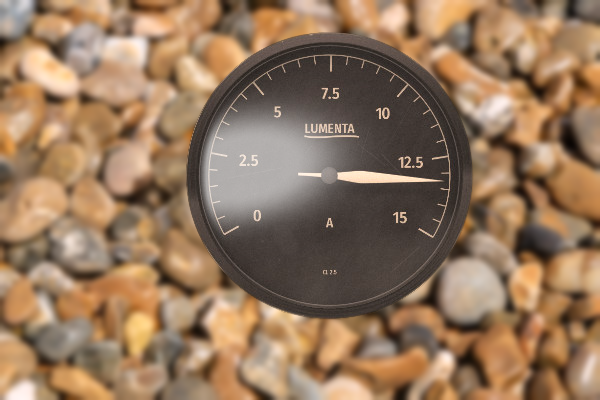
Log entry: 13.25 A
